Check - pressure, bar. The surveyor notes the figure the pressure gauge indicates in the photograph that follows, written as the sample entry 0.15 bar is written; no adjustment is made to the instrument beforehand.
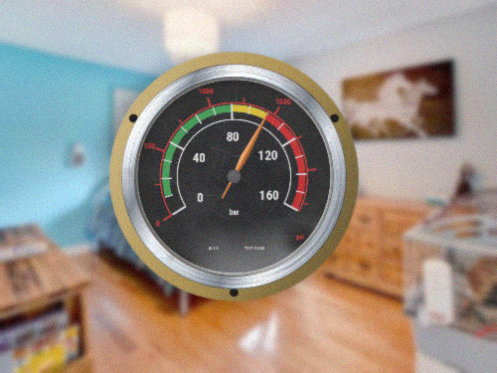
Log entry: 100 bar
